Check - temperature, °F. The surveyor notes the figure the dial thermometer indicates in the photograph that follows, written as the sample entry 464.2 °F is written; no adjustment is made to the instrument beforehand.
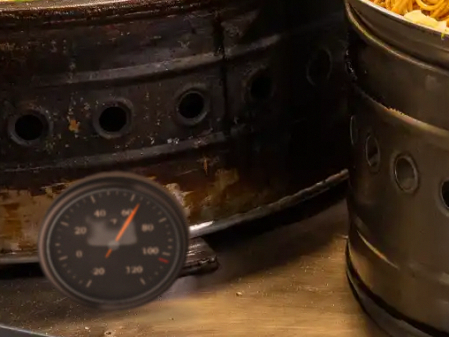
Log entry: 64 °F
